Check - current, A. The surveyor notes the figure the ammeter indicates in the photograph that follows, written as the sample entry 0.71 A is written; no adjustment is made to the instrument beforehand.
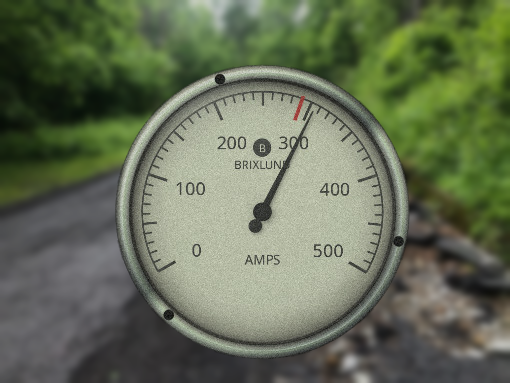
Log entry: 305 A
